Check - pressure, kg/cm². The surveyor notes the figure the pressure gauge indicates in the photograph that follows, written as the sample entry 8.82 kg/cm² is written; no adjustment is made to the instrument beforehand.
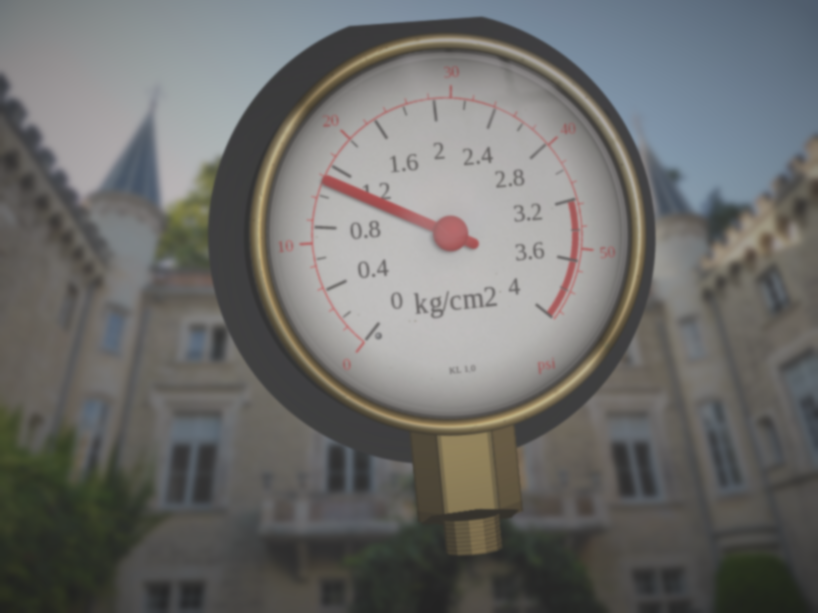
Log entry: 1.1 kg/cm²
